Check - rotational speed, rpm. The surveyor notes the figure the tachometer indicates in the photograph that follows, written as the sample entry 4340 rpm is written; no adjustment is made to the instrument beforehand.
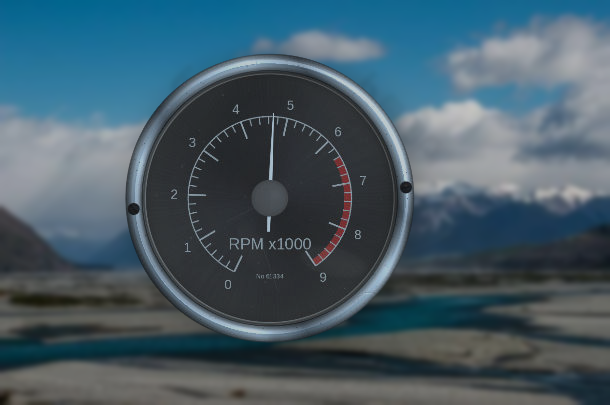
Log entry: 4700 rpm
